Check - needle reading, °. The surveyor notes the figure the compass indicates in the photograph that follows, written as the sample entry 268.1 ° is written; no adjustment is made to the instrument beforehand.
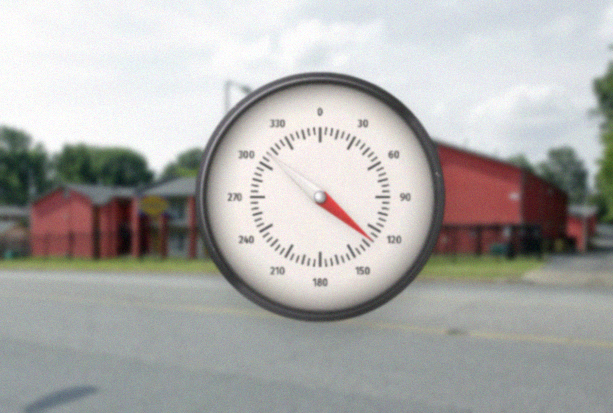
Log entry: 130 °
